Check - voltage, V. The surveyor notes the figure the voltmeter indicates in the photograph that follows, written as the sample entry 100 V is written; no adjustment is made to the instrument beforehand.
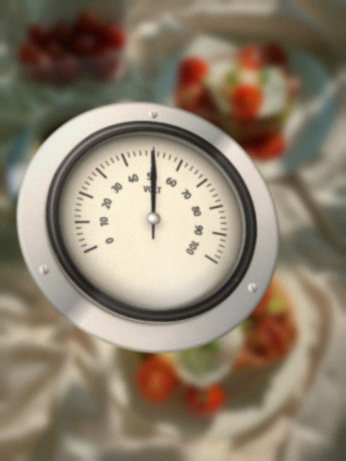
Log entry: 50 V
